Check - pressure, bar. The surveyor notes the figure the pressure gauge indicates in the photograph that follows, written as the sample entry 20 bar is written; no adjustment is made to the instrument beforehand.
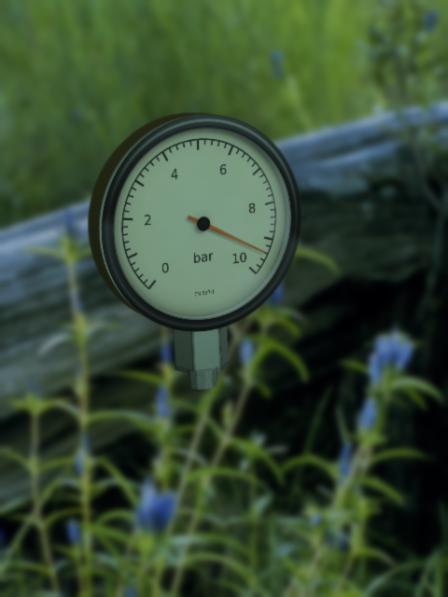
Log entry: 9.4 bar
